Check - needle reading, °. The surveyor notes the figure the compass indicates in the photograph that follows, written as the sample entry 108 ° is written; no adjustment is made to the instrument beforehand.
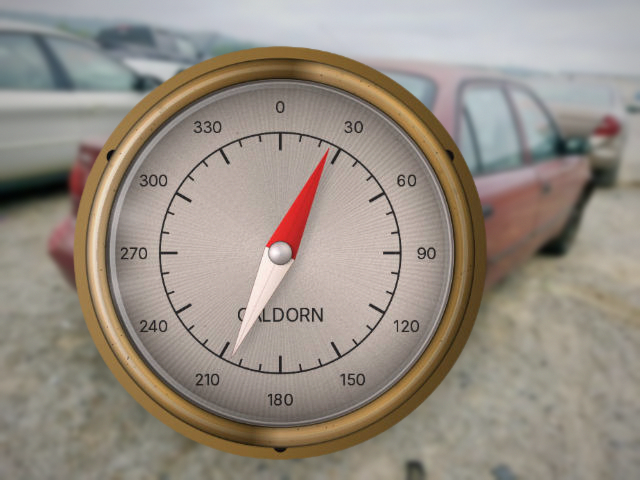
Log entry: 25 °
